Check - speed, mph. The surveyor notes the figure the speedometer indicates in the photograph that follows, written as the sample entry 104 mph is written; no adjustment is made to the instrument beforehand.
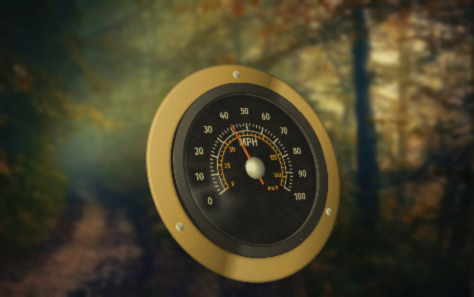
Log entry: 40 mph
